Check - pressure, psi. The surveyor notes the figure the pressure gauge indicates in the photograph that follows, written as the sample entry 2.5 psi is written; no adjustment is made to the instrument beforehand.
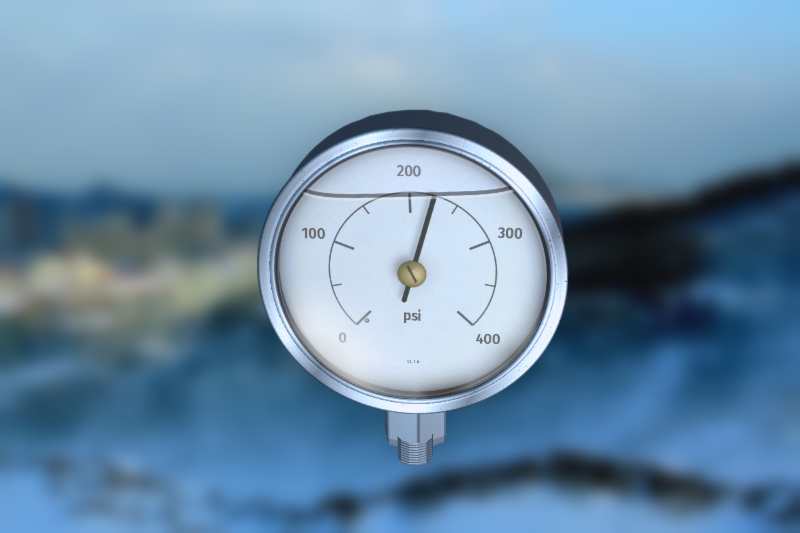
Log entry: 225 psi
